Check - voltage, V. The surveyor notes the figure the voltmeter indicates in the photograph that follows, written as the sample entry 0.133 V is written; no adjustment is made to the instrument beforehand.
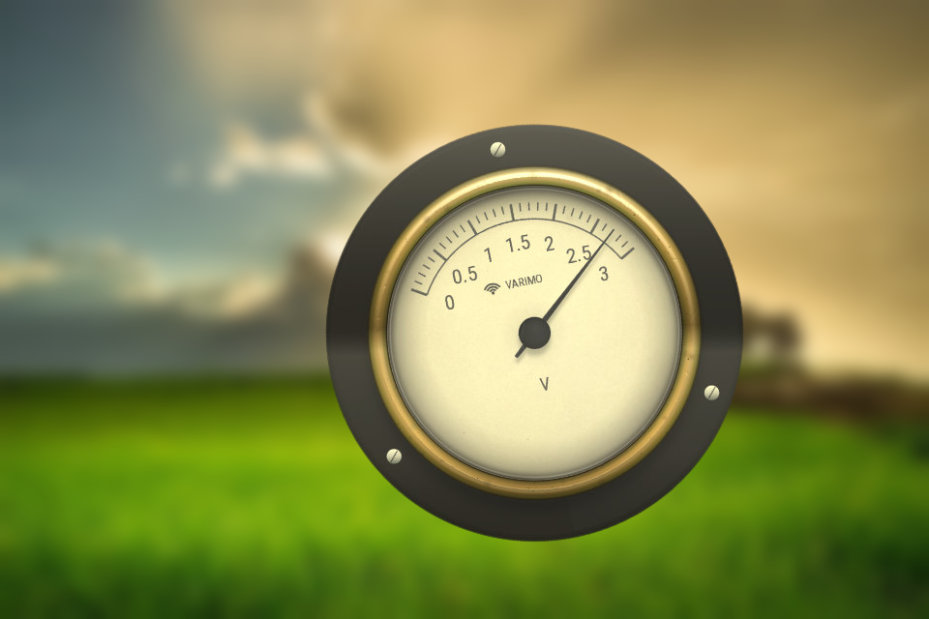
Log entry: 2.7 V
